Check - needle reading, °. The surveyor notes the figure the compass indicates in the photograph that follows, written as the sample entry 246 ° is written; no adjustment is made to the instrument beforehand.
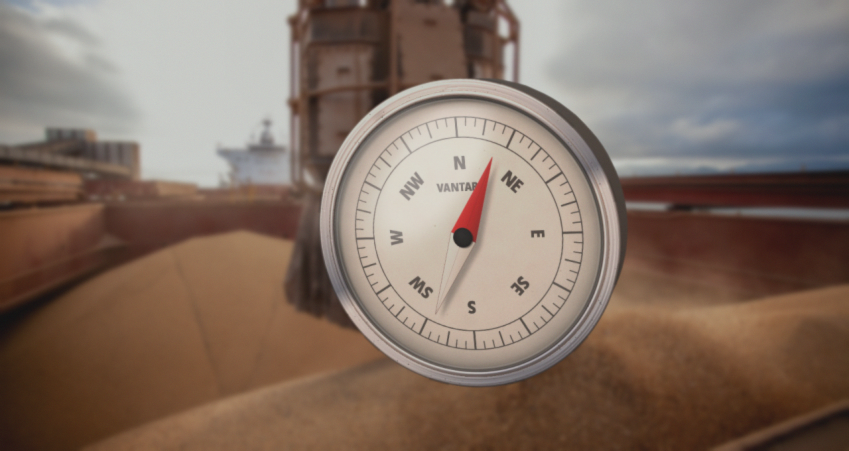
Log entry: 25 °
